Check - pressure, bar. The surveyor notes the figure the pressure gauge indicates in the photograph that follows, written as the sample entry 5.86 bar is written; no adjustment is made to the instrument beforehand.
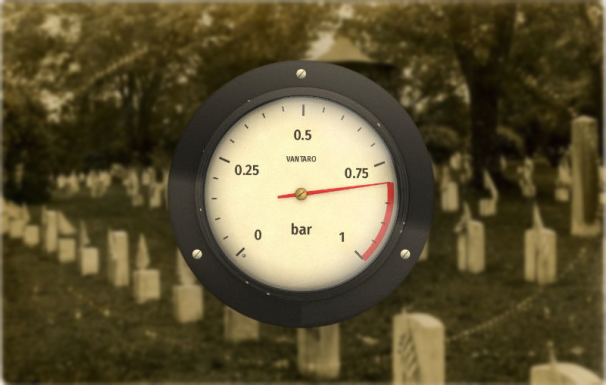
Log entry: 0.8 bar
